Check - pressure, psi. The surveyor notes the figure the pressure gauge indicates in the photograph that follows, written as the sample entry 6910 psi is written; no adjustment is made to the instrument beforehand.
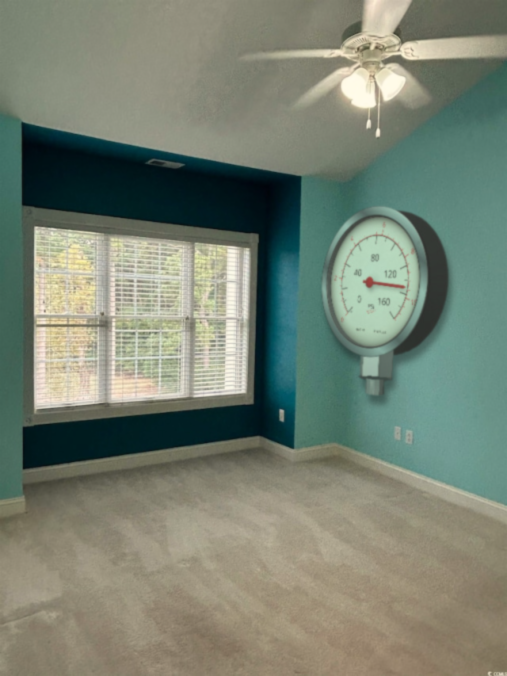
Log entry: 135 psi
